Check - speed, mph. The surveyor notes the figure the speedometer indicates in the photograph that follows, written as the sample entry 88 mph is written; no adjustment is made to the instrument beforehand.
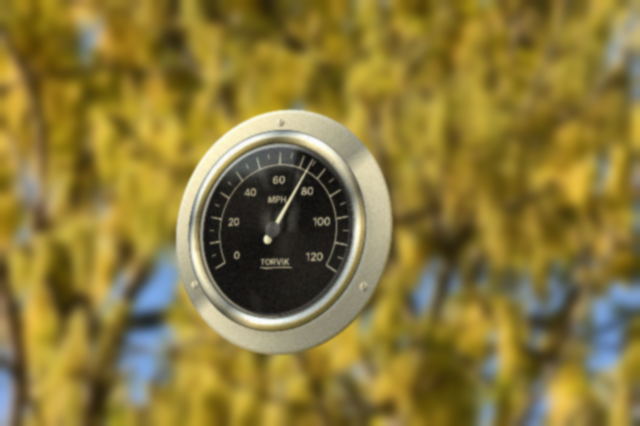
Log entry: 75 mph
